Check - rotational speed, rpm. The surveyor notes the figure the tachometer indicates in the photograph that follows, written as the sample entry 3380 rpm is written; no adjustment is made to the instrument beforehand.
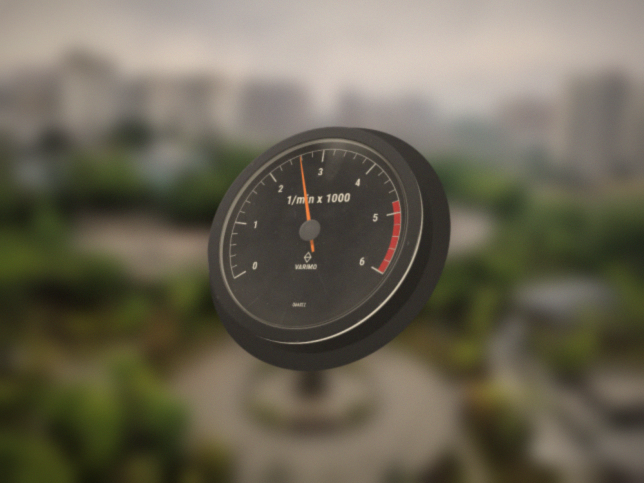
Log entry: 2600 rpm
